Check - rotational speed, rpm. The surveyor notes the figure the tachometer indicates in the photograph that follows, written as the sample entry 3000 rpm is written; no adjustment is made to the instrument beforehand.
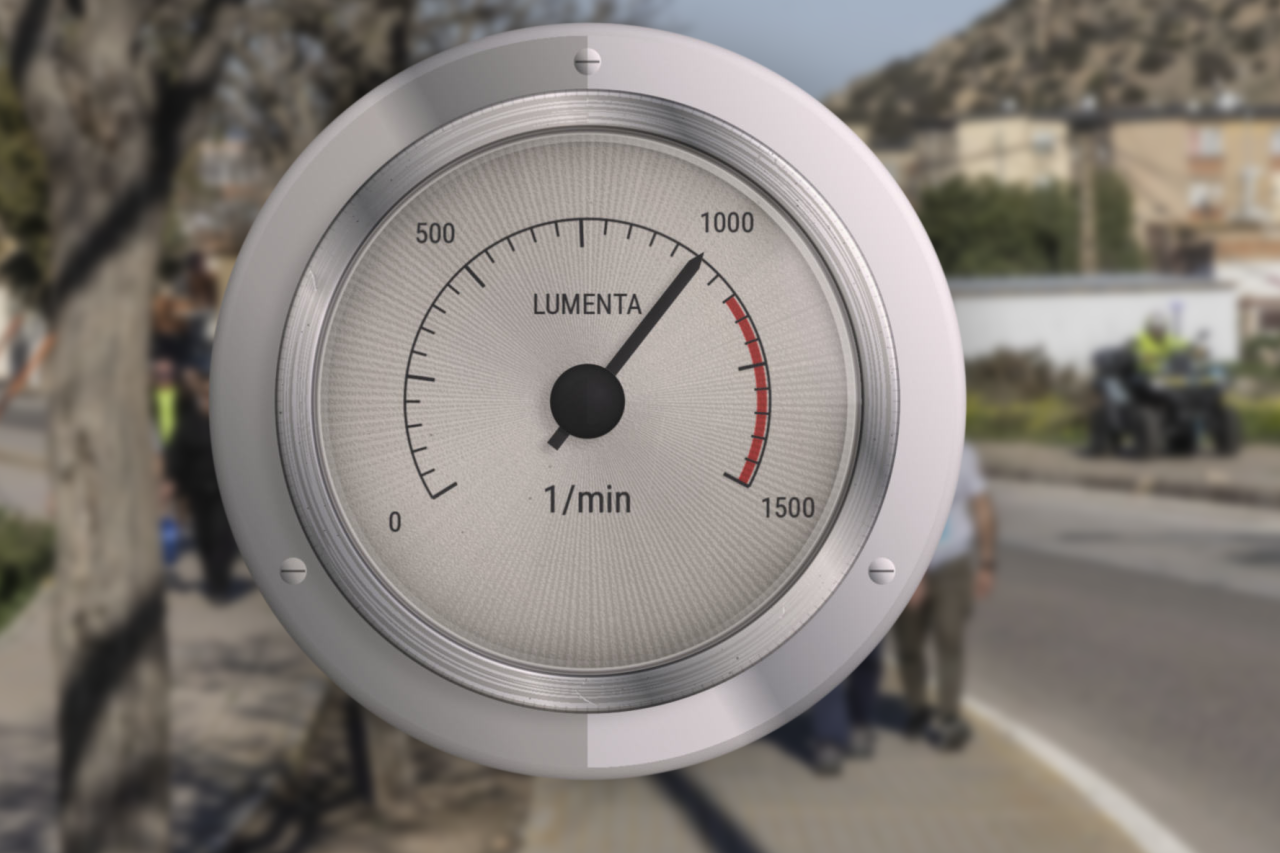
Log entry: 1000 rpm
